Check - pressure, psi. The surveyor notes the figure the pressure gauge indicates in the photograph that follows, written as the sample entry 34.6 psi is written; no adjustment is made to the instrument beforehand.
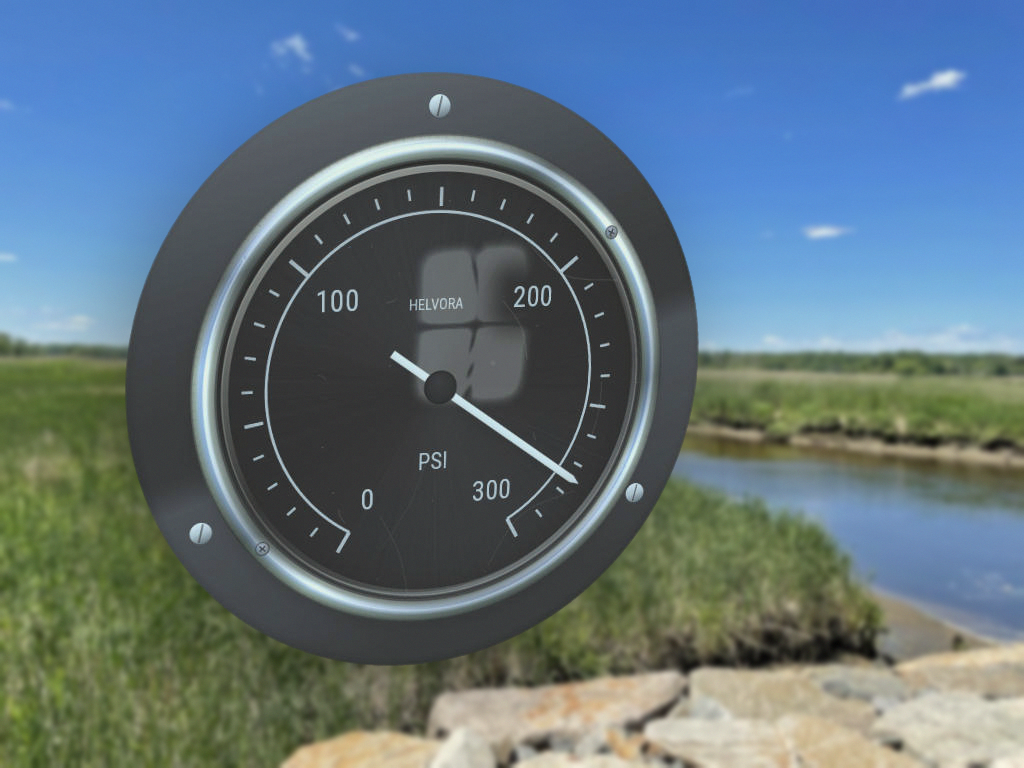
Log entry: 275 psi
